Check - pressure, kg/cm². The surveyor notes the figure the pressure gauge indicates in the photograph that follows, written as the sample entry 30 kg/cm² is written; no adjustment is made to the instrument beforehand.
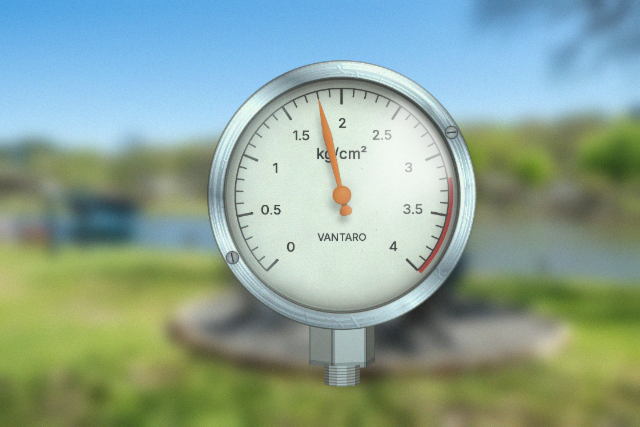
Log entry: 1.8 kg/cm²
